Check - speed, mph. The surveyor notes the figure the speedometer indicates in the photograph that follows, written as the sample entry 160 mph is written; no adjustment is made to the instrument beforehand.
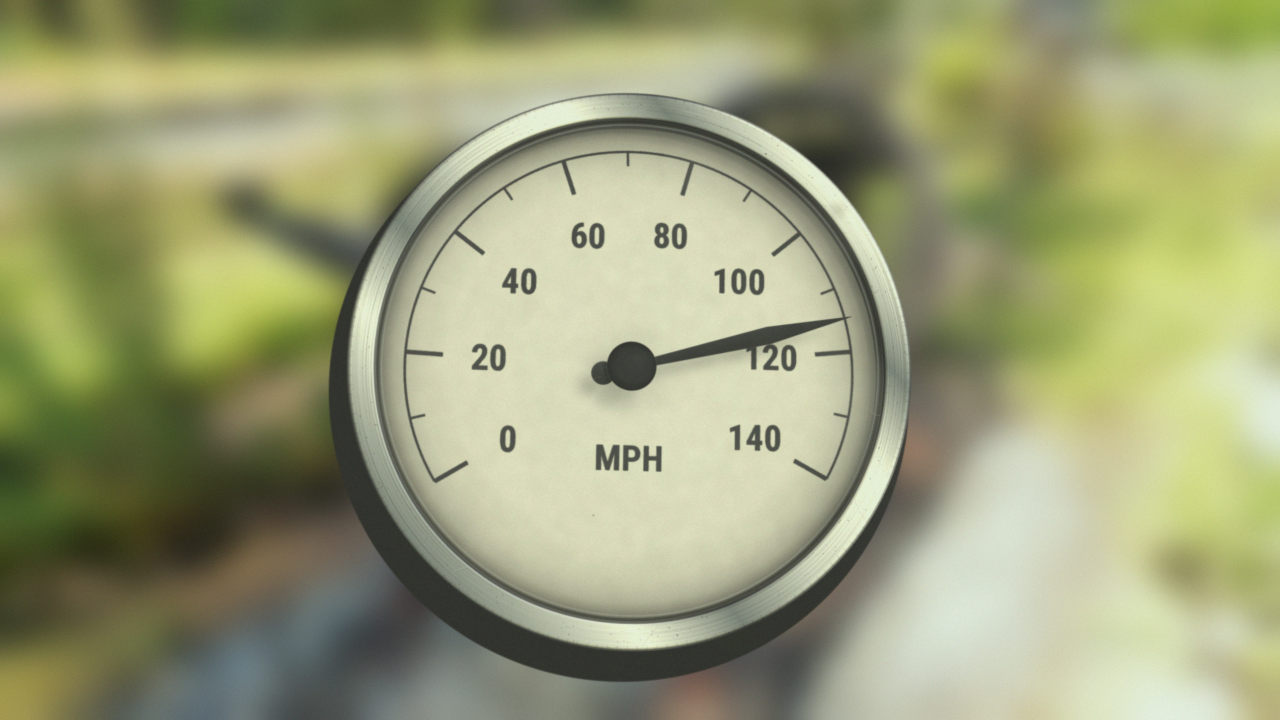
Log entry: 115 mph
